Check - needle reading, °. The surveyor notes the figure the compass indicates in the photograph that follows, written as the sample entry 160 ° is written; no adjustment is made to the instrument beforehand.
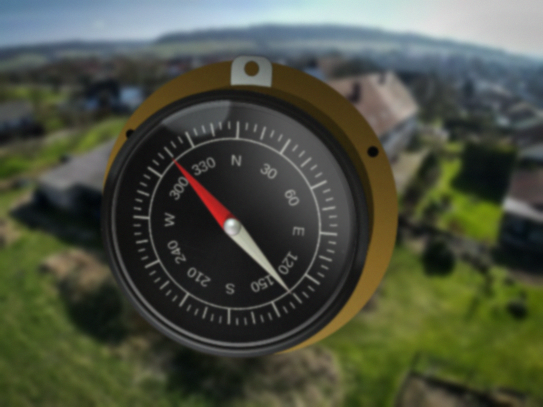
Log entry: 315 °
